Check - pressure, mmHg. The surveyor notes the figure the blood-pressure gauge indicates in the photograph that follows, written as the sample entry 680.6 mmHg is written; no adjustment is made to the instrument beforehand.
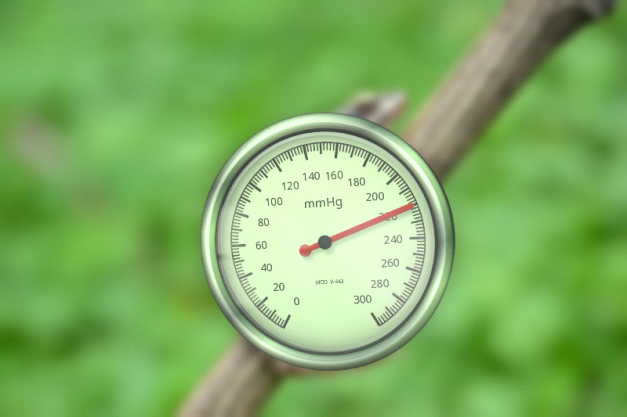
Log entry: 220 mmHg
